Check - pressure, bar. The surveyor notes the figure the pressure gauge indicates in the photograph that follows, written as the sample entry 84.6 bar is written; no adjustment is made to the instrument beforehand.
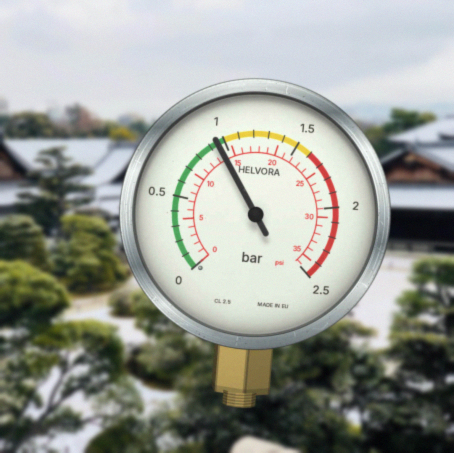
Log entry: 0.95 bar
